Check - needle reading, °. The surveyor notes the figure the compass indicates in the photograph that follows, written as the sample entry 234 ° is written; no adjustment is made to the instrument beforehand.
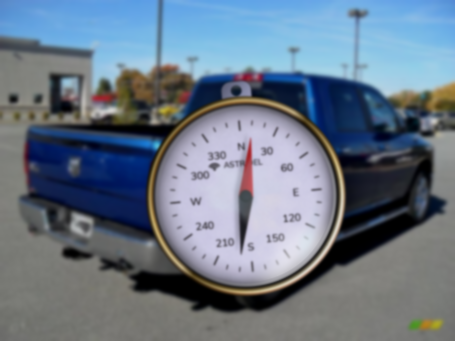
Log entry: 10 °
